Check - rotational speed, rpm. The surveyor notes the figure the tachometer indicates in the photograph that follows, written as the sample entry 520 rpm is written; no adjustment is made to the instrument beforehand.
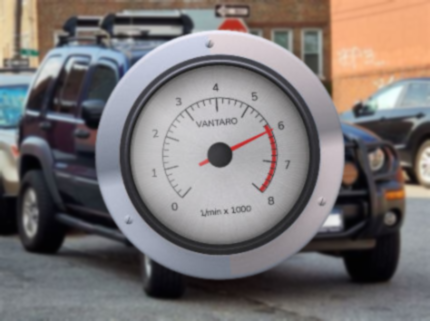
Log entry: 6000 rpm
